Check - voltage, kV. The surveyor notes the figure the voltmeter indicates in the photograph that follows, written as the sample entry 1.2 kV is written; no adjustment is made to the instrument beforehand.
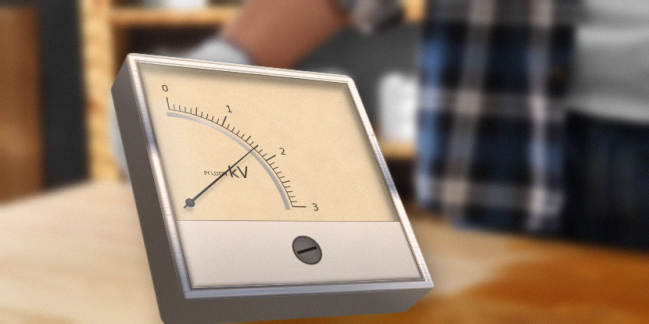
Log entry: 1.7 kV
